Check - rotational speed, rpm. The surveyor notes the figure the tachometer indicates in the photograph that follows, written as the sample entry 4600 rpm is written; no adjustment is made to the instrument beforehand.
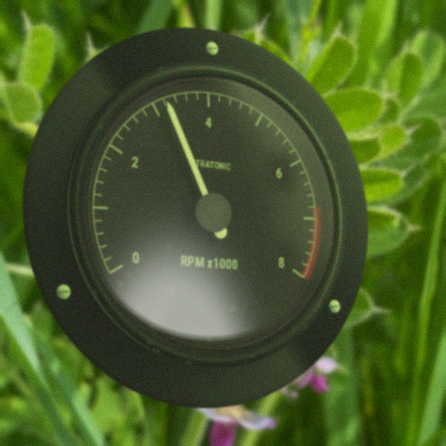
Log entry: 3200 rpm
